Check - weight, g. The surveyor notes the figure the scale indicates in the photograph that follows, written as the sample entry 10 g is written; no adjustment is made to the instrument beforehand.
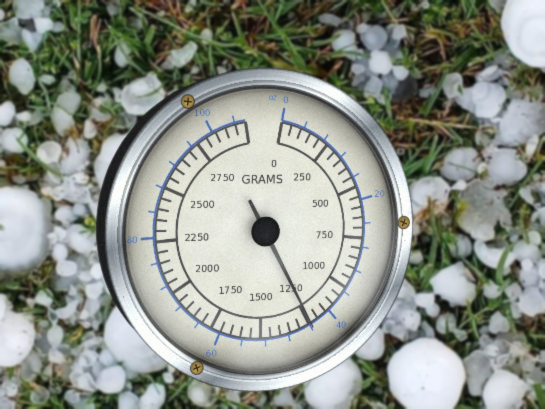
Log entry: 1250 g
